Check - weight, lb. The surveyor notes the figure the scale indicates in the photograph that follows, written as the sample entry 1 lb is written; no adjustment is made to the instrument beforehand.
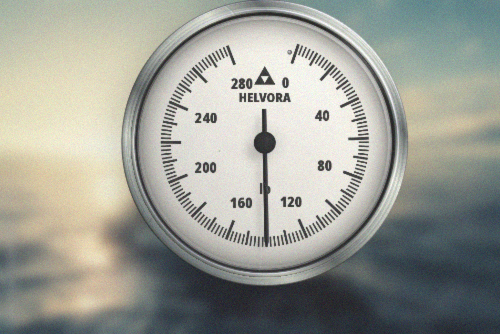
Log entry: 140 lb
